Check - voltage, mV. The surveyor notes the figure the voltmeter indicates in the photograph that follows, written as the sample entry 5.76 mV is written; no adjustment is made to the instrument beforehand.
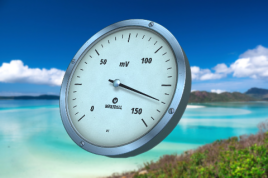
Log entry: 135 mV
